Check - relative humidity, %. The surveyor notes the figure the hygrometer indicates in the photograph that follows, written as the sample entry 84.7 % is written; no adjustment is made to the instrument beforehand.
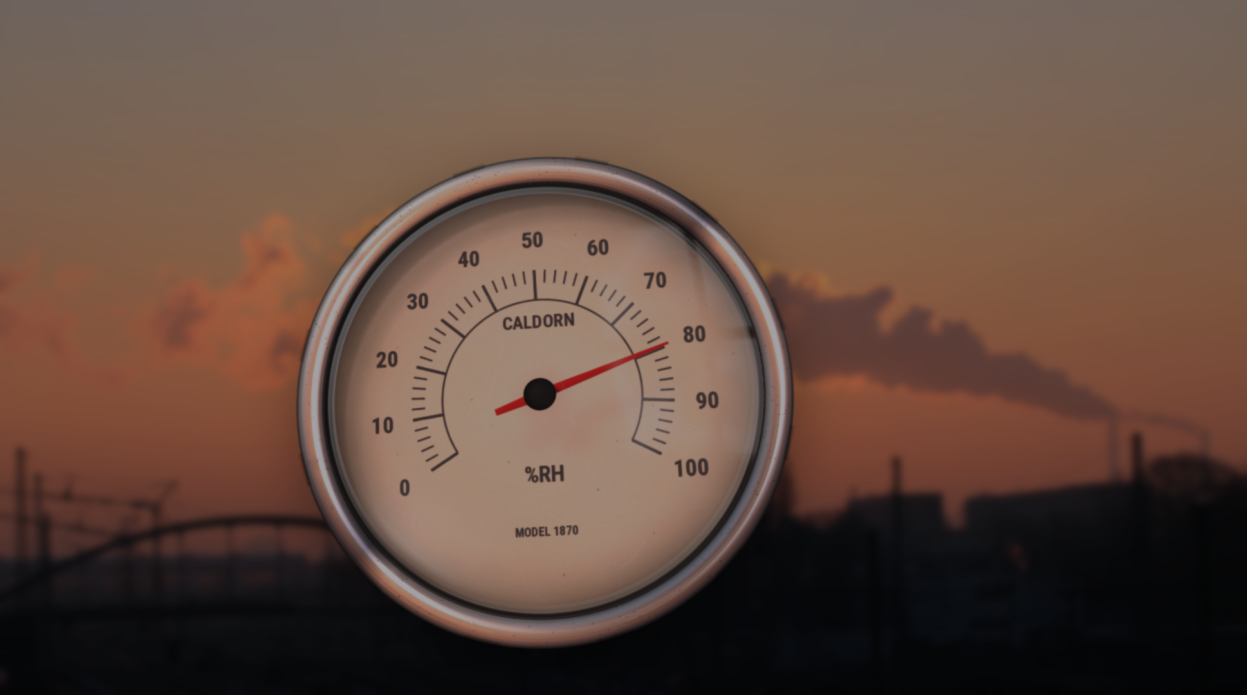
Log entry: 80 %
